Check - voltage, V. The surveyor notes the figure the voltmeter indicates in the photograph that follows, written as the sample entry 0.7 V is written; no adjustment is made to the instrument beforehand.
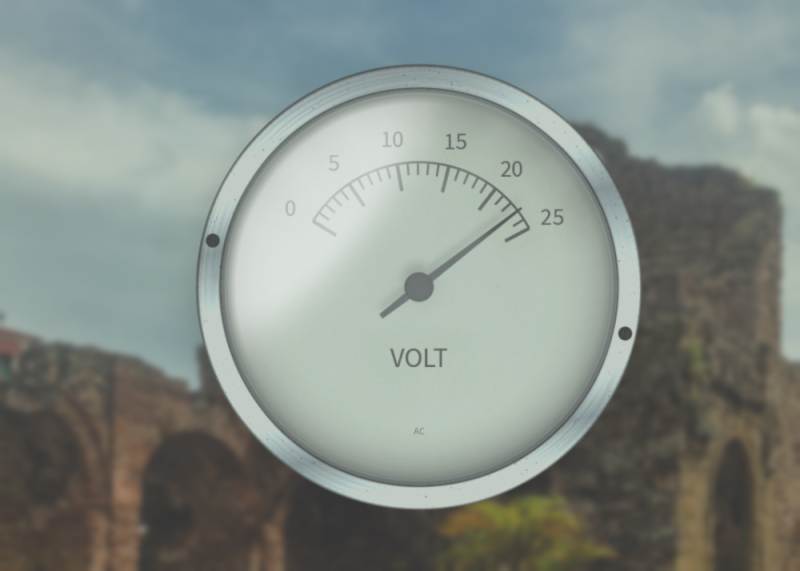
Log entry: 23 V
